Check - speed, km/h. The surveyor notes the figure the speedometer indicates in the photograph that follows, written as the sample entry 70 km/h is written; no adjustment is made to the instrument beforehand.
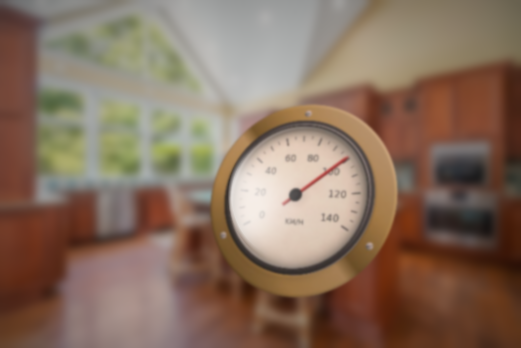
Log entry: 100 km/h
